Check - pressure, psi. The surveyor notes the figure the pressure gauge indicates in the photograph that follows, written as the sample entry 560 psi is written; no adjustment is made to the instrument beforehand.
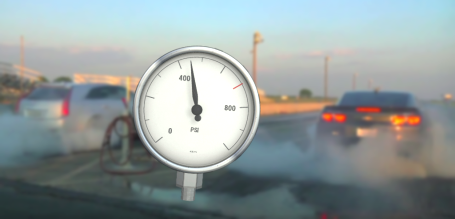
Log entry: 450 psi
